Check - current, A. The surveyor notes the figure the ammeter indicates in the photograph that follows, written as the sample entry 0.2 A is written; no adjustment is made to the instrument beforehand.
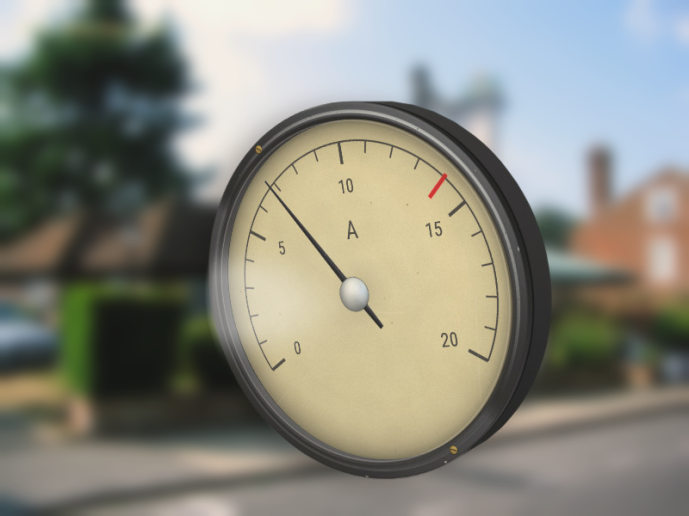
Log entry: 7 A
